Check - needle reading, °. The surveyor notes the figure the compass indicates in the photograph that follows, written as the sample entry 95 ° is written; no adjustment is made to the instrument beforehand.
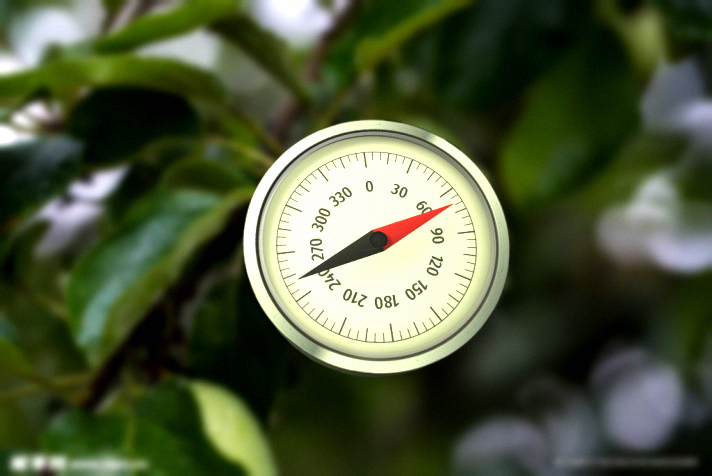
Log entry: 70 °
